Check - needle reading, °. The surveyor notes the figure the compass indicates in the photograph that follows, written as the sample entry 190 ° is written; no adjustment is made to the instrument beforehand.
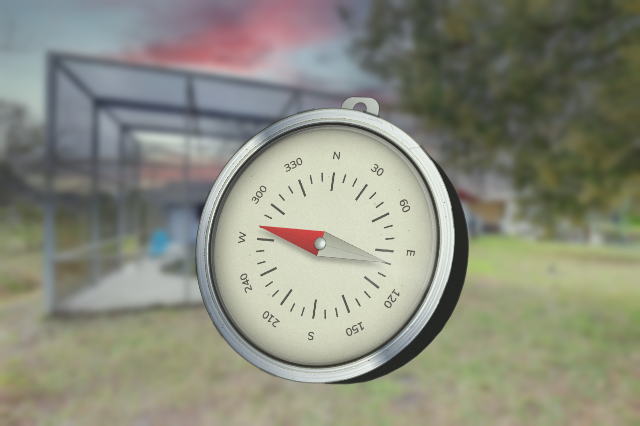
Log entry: 280 °
